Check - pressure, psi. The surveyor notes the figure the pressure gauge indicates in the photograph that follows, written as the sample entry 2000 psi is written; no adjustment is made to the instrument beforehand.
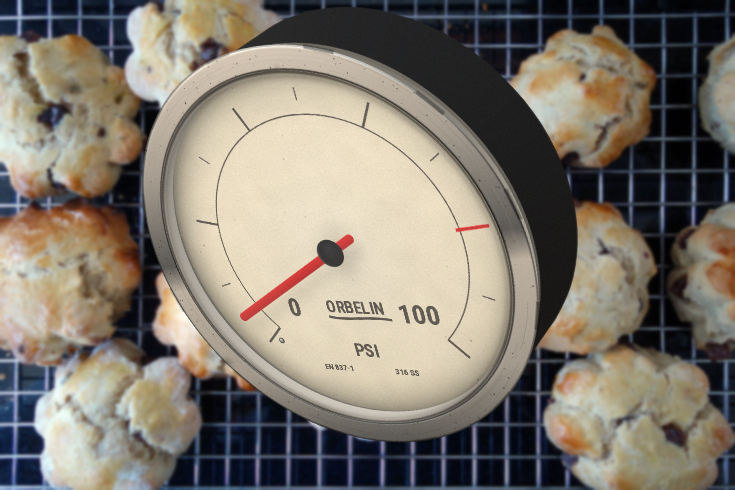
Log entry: 5 psi
